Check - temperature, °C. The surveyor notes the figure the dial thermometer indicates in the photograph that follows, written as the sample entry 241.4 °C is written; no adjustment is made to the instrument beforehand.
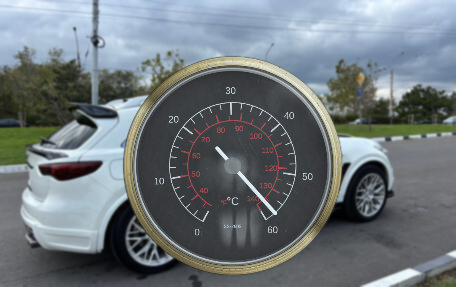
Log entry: 58 °C
